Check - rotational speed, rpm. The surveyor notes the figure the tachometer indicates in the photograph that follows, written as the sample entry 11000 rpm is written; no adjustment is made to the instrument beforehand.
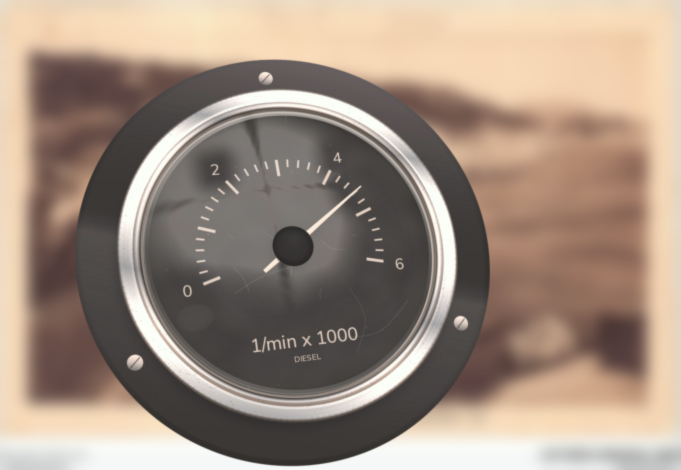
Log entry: 4600 rpm
